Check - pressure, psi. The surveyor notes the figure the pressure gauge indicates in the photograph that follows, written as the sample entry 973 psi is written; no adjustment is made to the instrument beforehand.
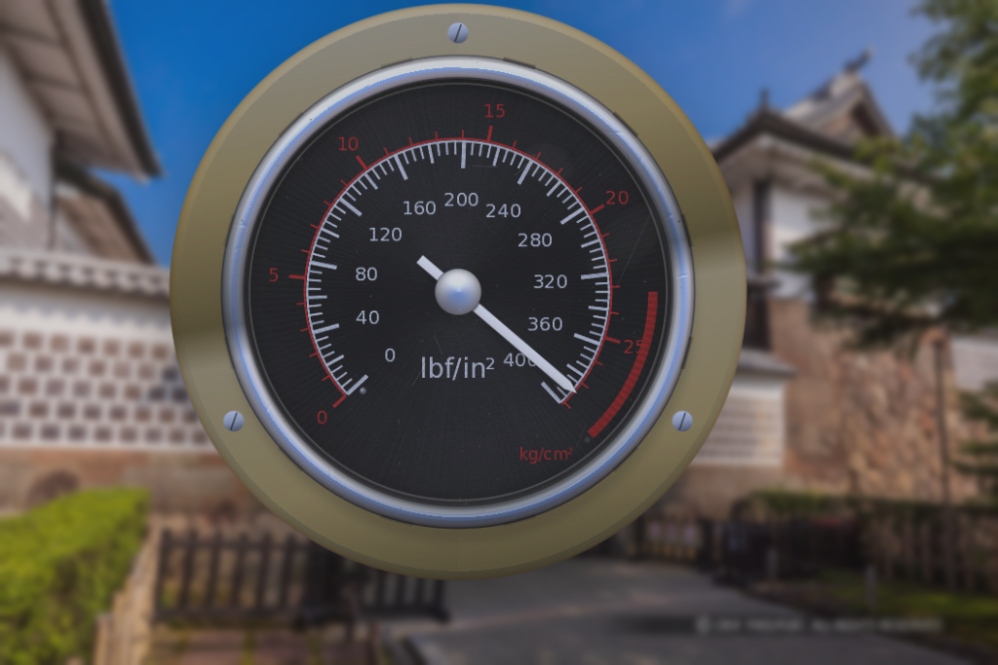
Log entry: 390 psi
